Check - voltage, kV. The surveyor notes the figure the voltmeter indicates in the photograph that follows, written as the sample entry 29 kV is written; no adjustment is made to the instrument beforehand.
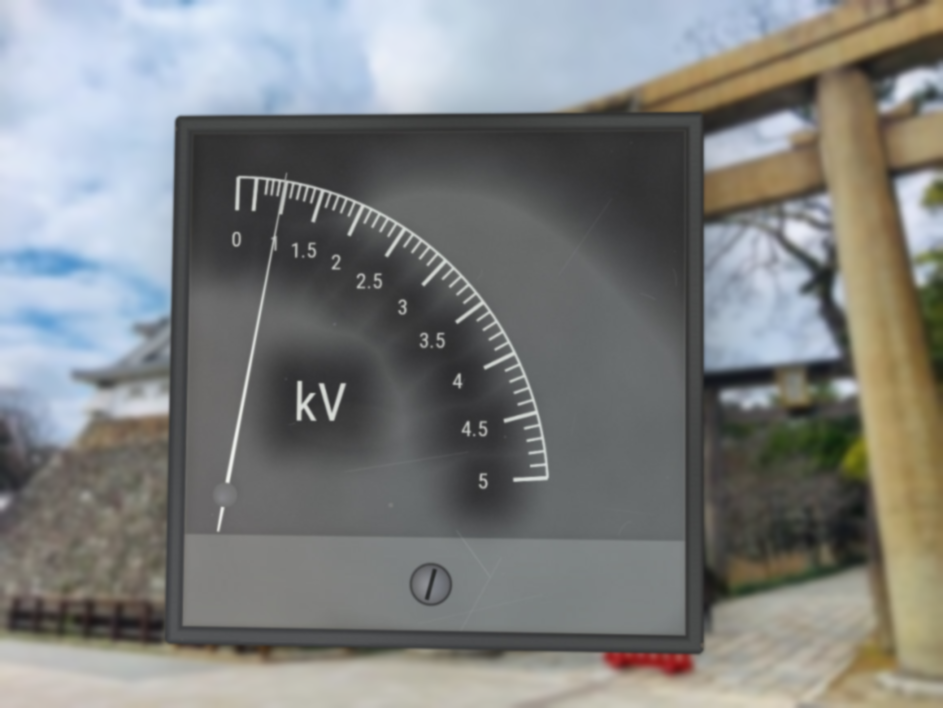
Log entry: 1 kV
